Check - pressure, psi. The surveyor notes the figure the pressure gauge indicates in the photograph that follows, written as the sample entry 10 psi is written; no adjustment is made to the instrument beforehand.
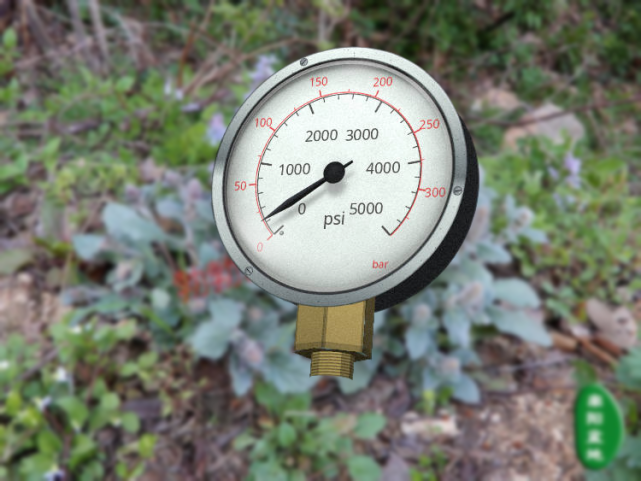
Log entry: 200 psi
